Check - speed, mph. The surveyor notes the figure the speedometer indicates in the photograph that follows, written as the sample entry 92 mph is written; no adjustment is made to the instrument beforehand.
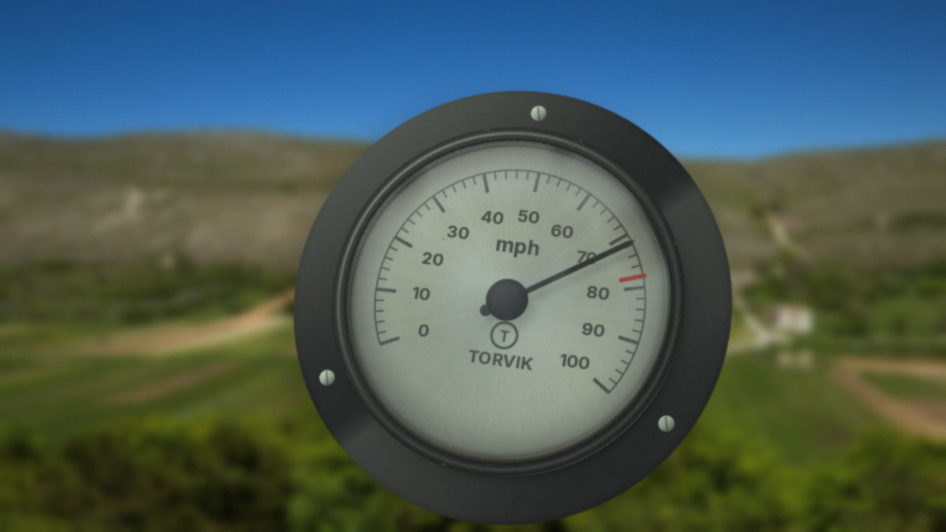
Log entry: 72 mph
